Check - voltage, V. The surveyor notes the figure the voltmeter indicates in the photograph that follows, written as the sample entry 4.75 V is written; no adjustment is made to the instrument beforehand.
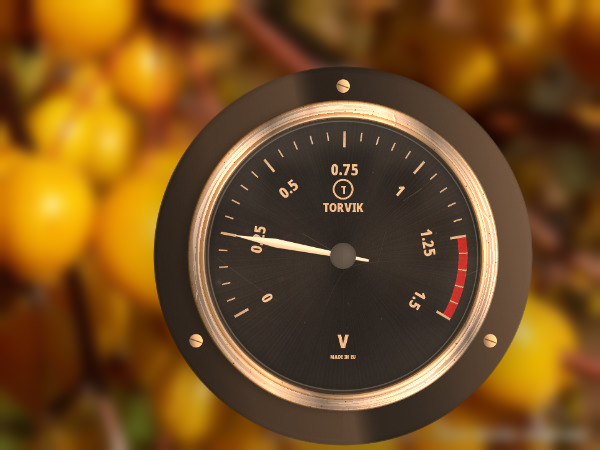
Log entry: 0.25 V
